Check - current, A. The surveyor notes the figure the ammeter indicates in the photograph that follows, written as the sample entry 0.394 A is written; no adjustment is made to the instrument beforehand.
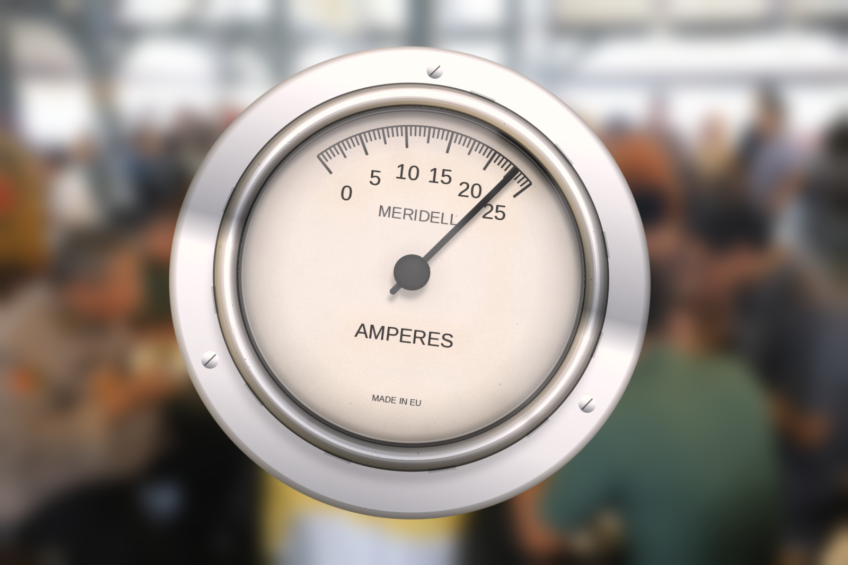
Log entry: 23 A
